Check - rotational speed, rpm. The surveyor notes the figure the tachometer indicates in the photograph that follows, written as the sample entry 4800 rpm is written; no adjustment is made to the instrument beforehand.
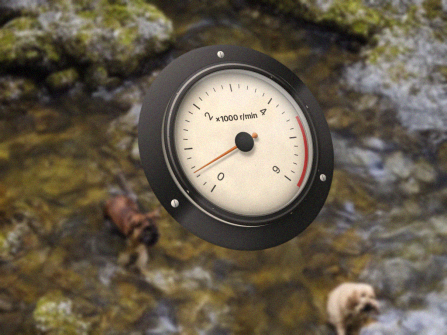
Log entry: 500 rpm
